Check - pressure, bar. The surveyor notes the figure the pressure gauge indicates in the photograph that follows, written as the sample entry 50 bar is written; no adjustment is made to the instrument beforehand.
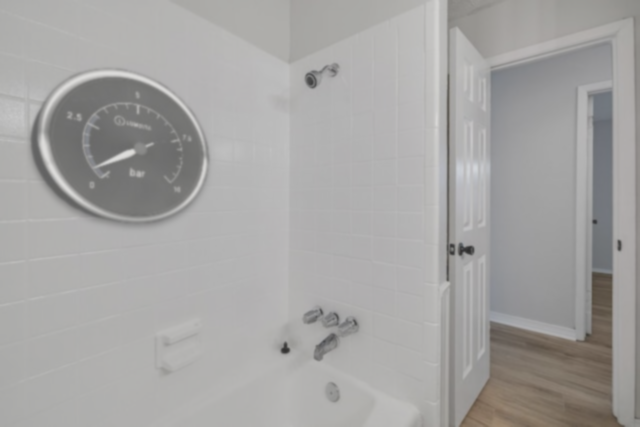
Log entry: 0.5 bar
